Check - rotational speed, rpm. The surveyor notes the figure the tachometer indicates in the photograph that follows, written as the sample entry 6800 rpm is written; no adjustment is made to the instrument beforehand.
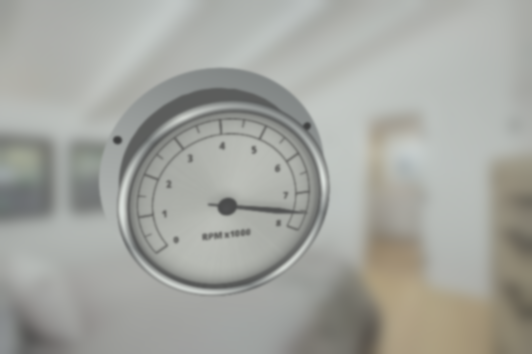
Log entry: 7500 rpm
